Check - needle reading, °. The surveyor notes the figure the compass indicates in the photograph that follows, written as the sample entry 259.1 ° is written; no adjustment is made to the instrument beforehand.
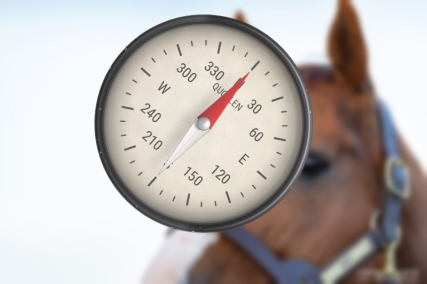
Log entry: 0 °
